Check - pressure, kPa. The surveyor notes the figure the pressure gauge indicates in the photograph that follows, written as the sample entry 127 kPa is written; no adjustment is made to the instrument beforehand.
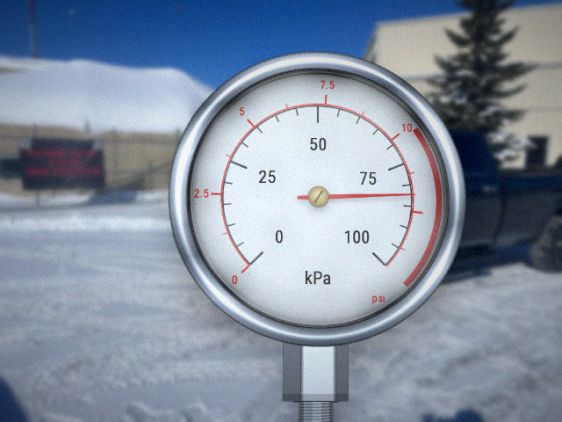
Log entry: 82.5 kPa
